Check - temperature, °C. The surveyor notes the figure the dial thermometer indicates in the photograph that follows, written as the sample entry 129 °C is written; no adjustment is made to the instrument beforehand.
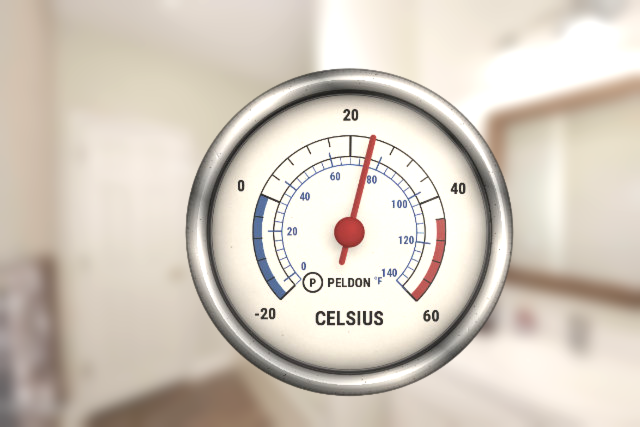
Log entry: 24 °C
